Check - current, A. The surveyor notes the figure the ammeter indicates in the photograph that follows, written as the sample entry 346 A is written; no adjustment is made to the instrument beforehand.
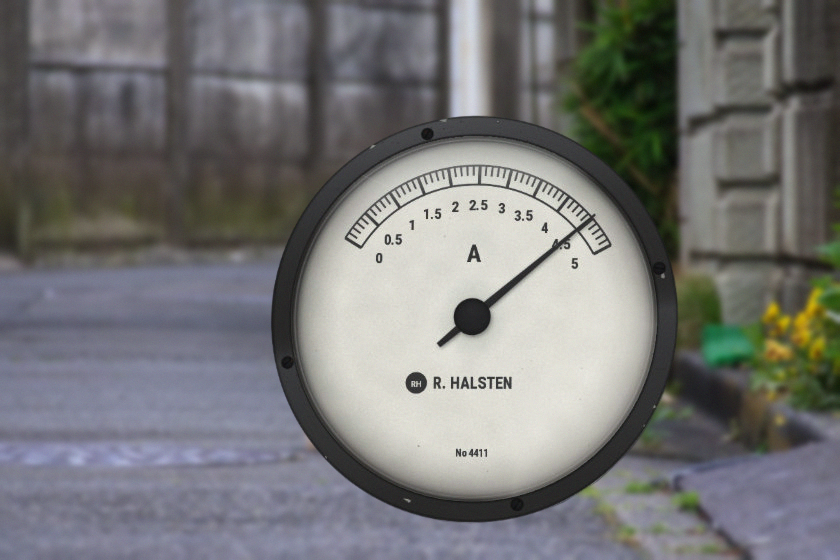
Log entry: 4.5 A
